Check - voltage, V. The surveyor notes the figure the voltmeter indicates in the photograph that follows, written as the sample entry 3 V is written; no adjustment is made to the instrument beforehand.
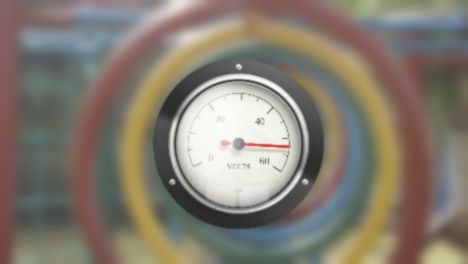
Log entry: 52.5 V
